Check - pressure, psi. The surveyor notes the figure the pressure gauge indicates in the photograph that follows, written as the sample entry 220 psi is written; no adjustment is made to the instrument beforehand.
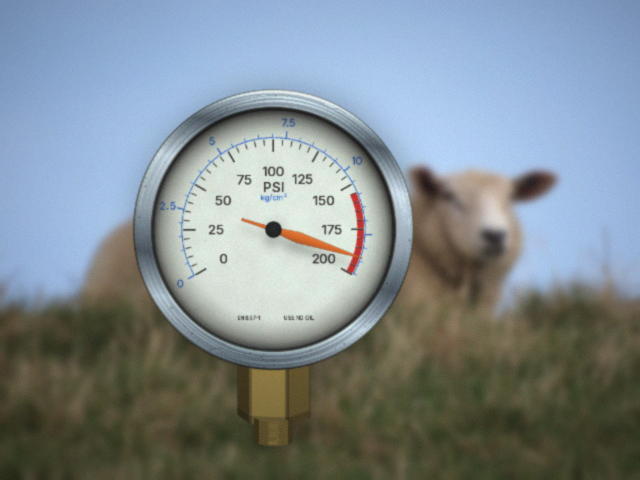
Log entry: 190 psi
